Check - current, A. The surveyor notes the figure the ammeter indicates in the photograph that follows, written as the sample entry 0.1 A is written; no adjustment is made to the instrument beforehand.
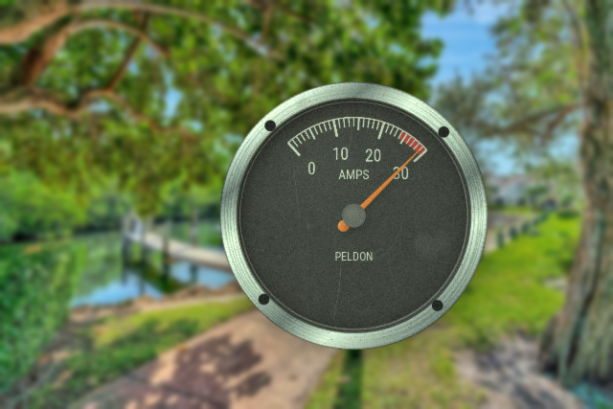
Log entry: 29 A
